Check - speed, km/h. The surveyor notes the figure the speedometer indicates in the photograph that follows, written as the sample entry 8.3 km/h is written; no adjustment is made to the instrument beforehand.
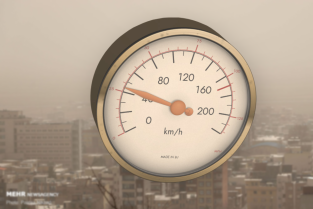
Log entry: 45 km/h
